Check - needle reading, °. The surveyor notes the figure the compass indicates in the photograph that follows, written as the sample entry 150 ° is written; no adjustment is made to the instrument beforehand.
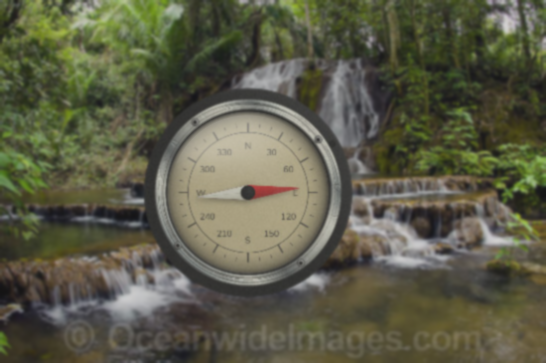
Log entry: 85 °
